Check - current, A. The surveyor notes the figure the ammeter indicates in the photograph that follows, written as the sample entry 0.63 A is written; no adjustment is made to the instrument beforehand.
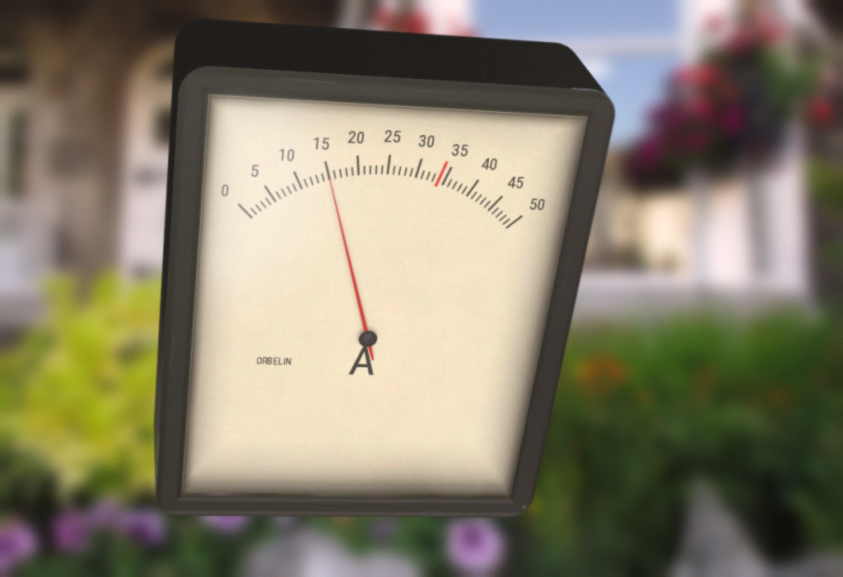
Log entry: 15 A
